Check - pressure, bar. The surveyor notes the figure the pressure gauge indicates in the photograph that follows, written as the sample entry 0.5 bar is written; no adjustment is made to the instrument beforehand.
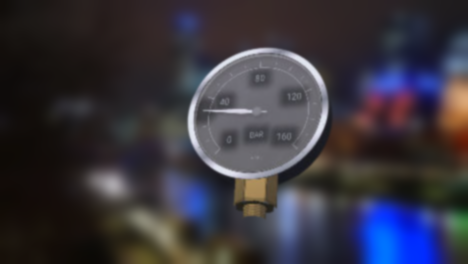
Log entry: 30 bar
